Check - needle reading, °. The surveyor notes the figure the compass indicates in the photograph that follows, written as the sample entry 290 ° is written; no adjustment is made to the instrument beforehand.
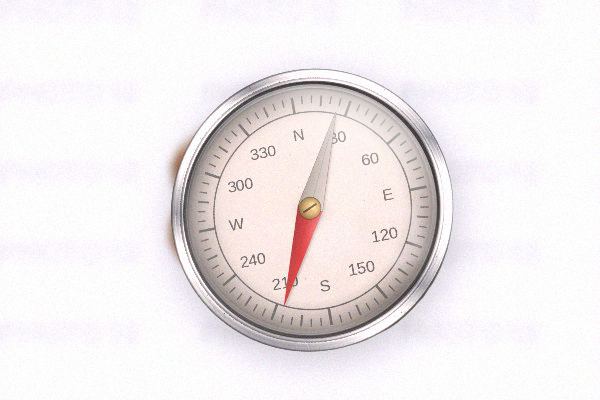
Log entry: 205 °
